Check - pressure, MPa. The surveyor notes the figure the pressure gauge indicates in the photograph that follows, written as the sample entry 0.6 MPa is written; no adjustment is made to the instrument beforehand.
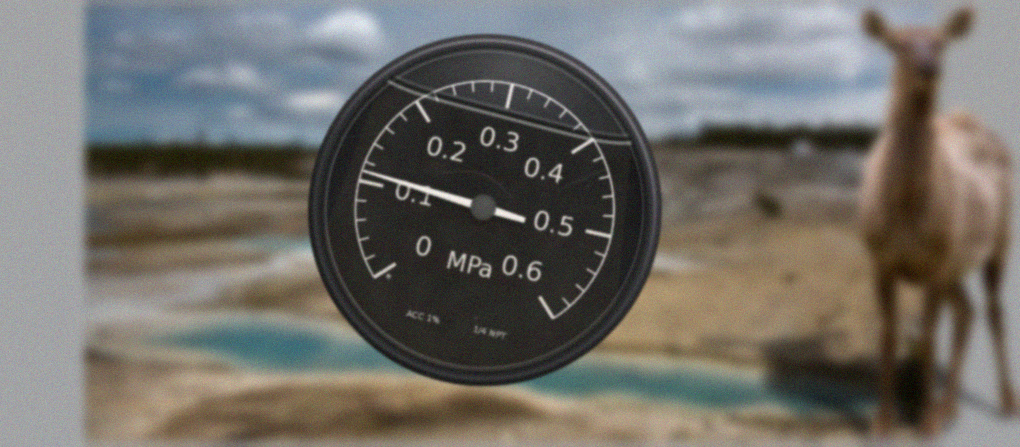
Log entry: 0.11 MPa
